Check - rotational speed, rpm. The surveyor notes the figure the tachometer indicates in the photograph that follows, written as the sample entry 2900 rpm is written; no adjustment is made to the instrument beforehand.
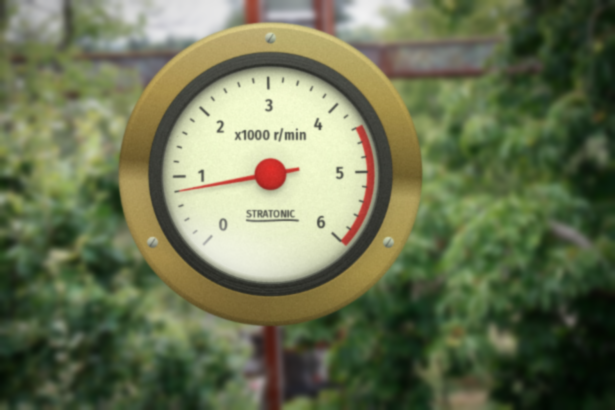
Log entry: 800 rpm
